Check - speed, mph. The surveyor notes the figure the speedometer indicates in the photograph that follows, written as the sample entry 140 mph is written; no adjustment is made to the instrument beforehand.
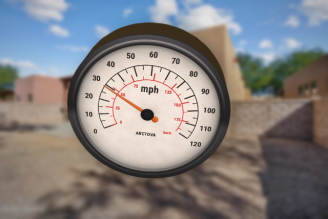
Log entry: 30 mph
